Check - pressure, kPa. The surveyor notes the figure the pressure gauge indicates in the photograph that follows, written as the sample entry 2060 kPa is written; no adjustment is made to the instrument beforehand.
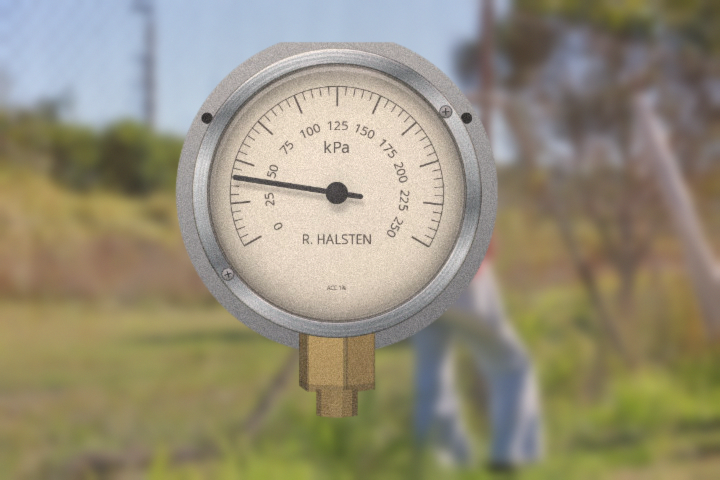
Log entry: 40 kPa
